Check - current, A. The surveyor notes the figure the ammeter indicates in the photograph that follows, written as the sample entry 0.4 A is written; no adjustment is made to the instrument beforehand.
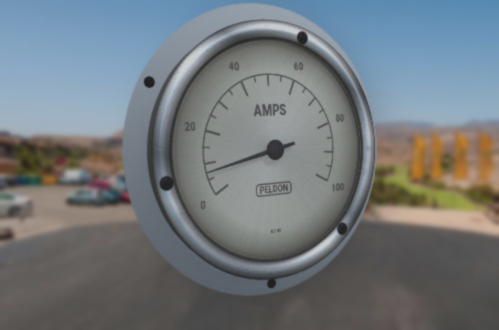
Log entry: 7.5 A
